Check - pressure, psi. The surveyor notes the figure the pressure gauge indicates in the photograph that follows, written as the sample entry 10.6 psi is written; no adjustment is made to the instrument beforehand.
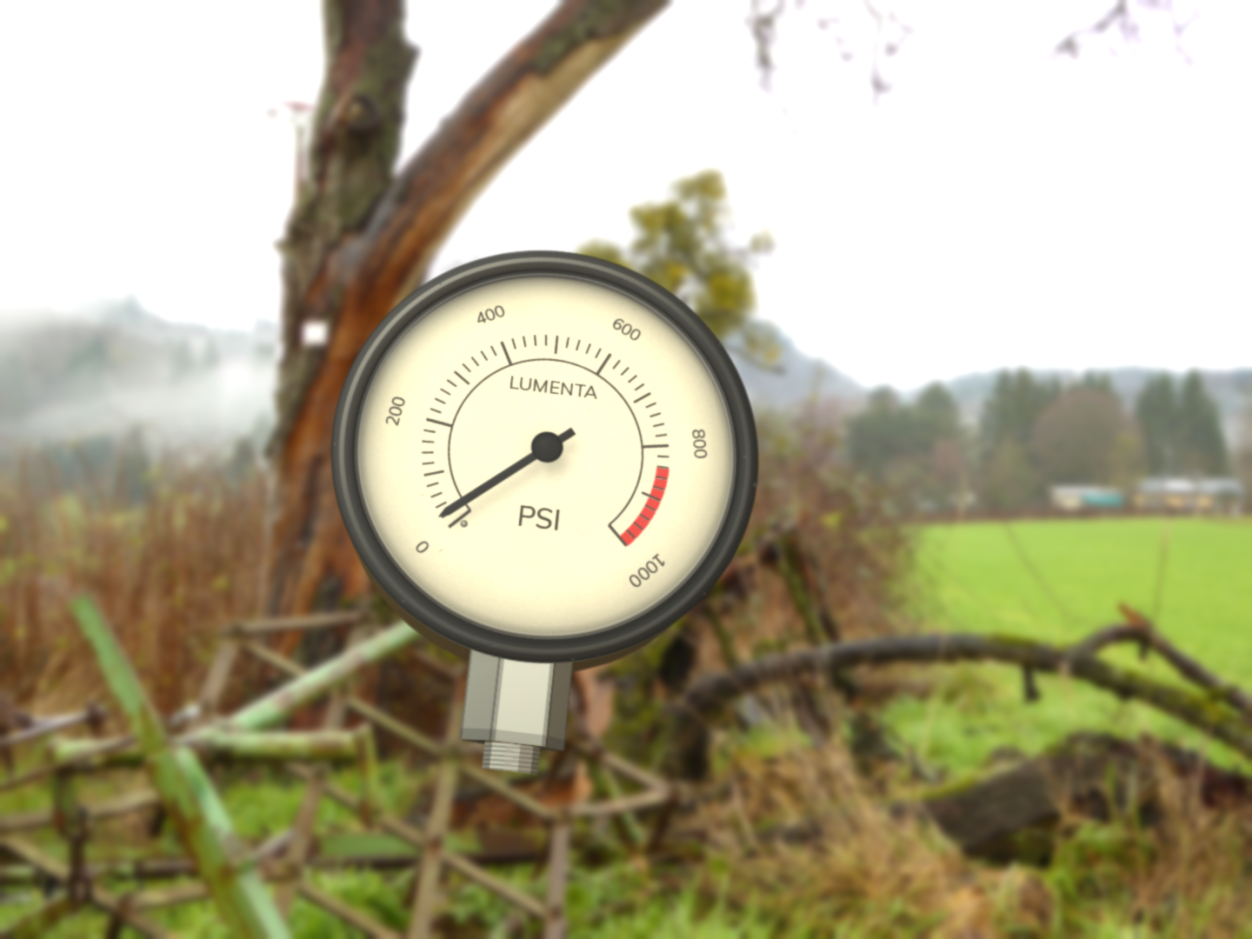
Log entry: 20 psi
